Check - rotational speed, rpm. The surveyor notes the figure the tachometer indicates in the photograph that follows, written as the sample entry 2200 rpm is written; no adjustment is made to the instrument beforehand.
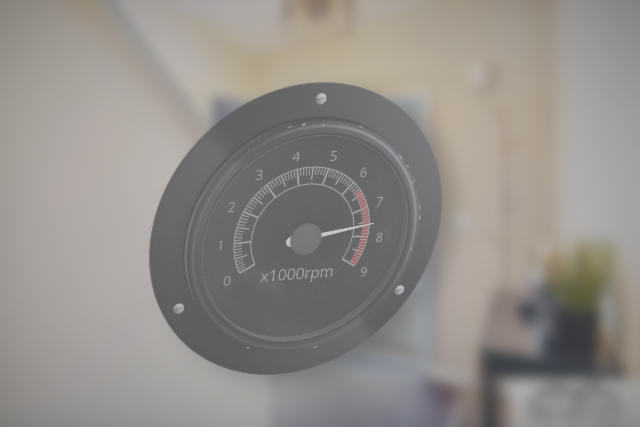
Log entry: 7500 rpm
